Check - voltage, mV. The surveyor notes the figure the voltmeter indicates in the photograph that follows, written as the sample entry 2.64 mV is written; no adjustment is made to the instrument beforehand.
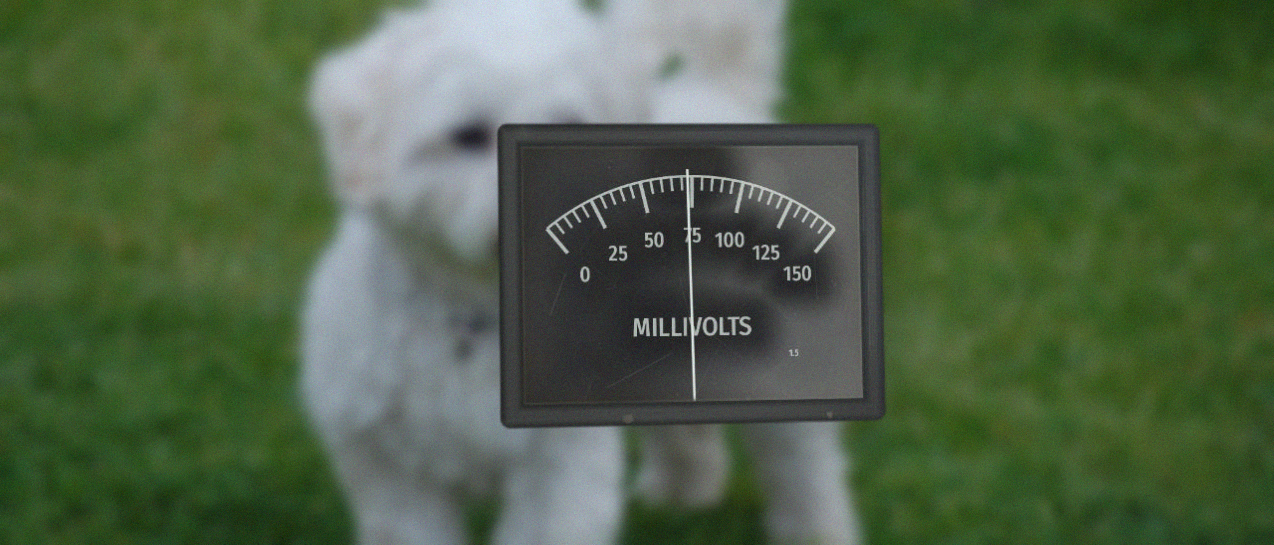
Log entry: 72.5 mV
